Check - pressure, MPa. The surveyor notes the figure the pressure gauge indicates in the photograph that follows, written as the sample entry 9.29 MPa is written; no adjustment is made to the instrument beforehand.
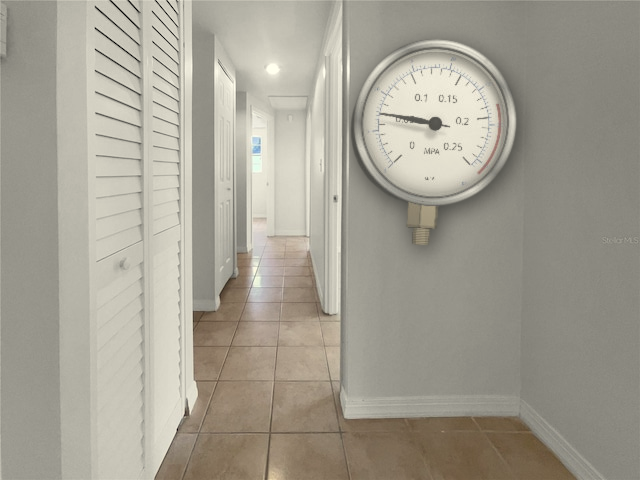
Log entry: 0.05 MPa
